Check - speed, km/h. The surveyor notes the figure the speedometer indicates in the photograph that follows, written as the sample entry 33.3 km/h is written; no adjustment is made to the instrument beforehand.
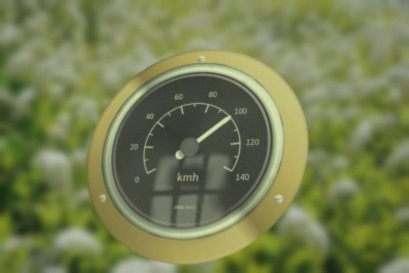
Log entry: 100 km/h
